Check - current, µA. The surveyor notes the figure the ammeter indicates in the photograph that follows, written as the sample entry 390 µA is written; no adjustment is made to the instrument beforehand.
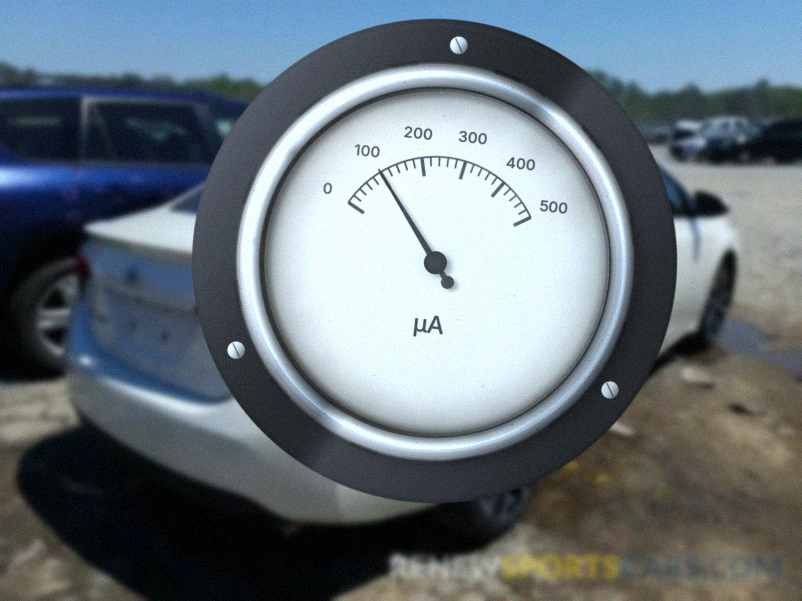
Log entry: 100 µA
